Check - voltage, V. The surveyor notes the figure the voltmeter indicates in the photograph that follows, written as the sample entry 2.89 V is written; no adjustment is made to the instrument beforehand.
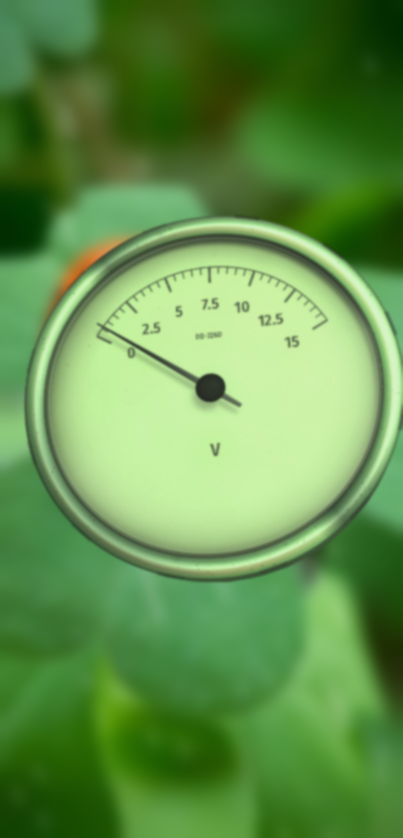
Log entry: 0.5 V
